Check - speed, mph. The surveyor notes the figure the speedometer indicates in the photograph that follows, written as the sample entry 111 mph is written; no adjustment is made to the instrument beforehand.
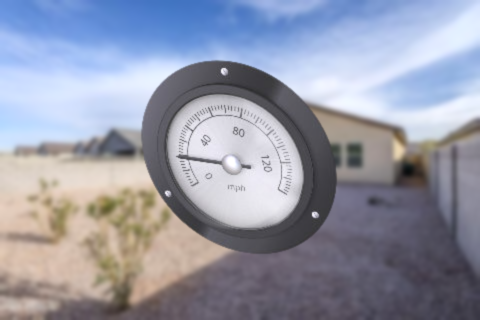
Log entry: 20 mph
